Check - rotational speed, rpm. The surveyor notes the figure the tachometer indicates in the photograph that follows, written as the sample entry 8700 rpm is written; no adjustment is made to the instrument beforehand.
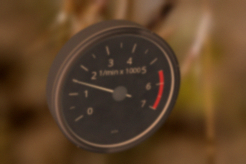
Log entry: 1500 rpm
